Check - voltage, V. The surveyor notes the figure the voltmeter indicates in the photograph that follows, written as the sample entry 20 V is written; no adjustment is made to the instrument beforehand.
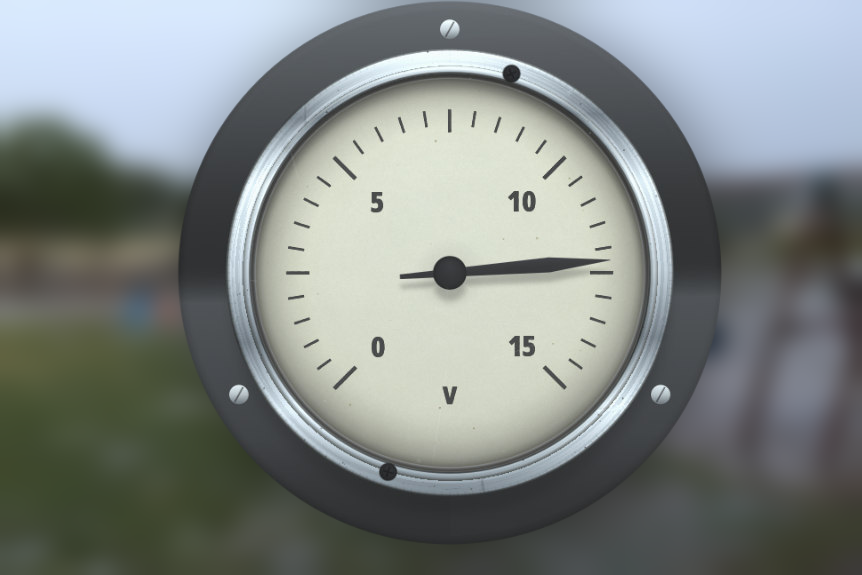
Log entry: 12.25 V
